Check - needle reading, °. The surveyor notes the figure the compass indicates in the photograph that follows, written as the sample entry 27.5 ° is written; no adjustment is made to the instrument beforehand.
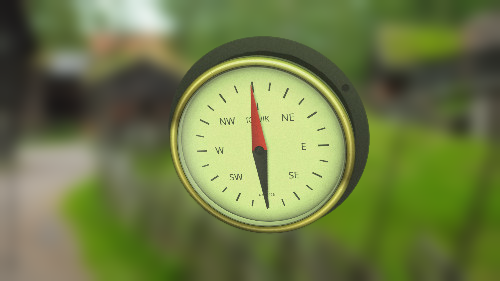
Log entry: 0 °
